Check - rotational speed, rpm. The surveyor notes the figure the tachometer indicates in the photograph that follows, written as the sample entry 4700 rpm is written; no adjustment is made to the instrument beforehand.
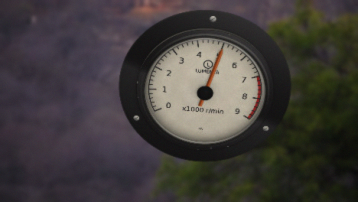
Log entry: 5000 rpm
